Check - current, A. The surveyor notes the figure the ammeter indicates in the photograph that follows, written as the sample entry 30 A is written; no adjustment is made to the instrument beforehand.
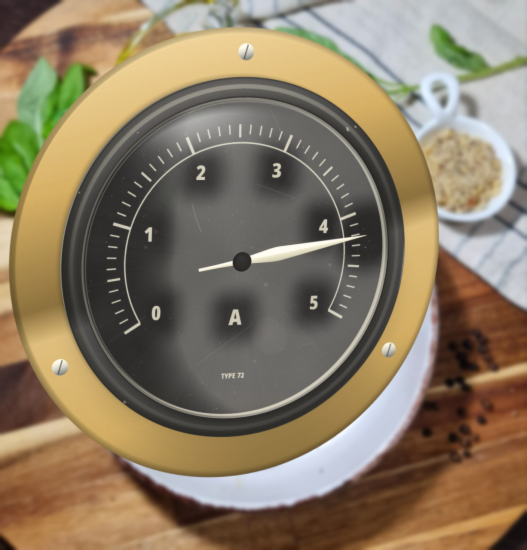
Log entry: 4.2 A
